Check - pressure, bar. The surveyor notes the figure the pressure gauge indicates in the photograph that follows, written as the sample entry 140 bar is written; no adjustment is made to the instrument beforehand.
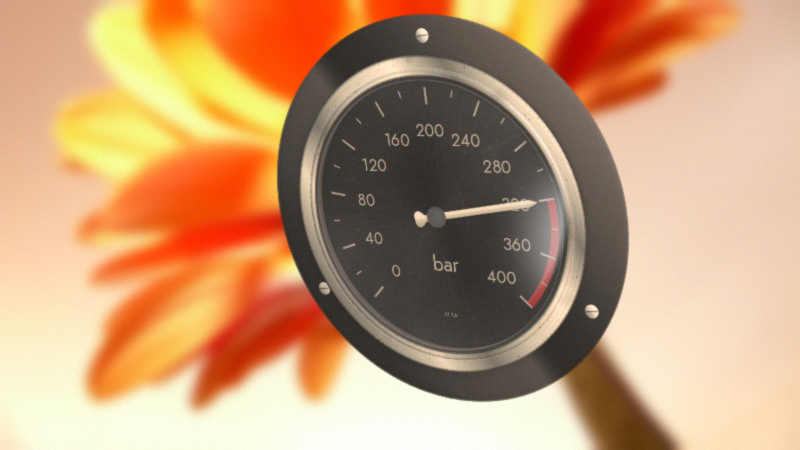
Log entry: 320 bar
